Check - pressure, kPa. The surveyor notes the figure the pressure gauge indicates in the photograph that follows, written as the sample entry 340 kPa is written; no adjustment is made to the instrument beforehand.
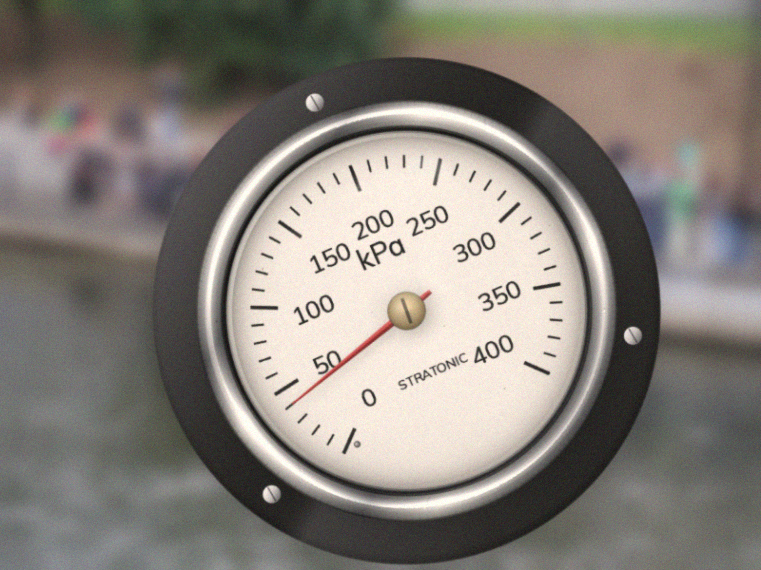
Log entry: 40 kPa
